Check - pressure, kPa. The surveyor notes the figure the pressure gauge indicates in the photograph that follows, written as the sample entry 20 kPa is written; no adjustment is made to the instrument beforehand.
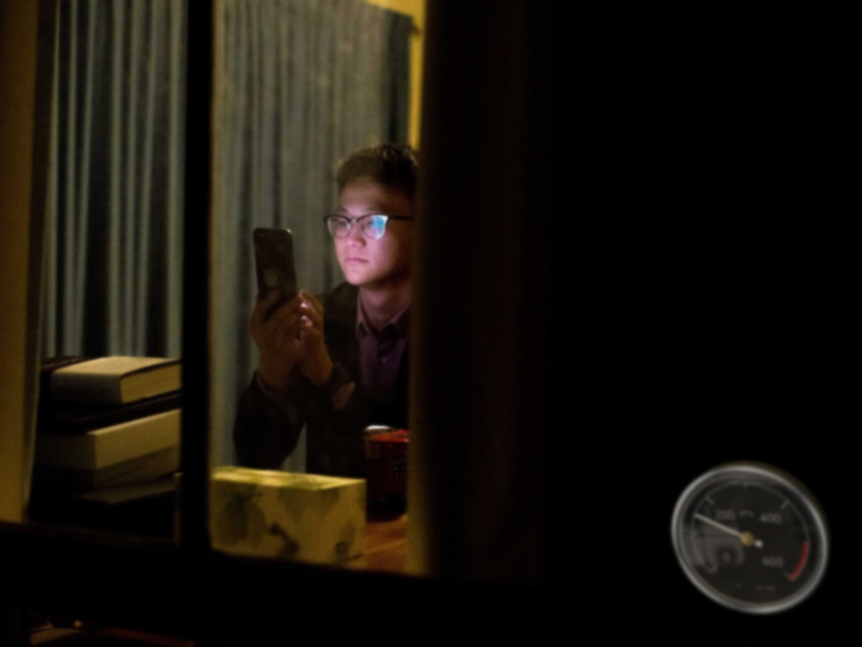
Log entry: 150 kPa
